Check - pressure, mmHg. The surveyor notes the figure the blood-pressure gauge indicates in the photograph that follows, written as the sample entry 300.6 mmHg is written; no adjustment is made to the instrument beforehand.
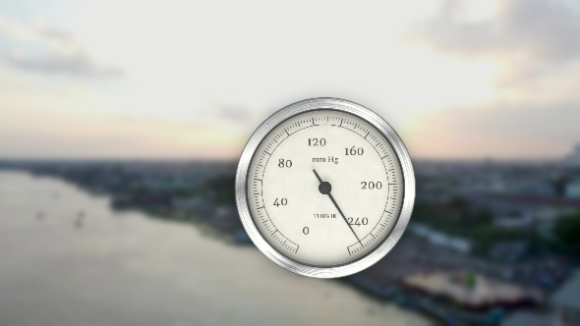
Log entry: 250 mmHg
